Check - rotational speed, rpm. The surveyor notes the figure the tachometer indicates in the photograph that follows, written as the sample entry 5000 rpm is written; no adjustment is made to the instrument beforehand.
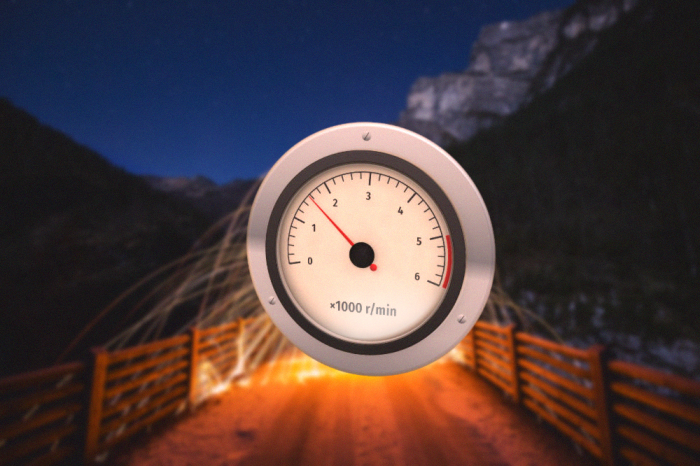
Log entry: 1600 rpm
